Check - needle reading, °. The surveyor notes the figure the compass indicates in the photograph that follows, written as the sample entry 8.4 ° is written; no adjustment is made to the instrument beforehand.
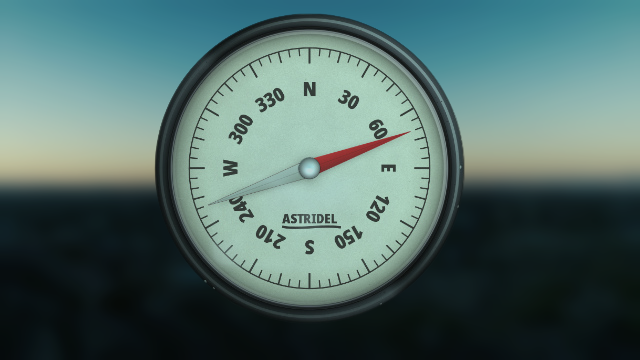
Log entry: 70 °
